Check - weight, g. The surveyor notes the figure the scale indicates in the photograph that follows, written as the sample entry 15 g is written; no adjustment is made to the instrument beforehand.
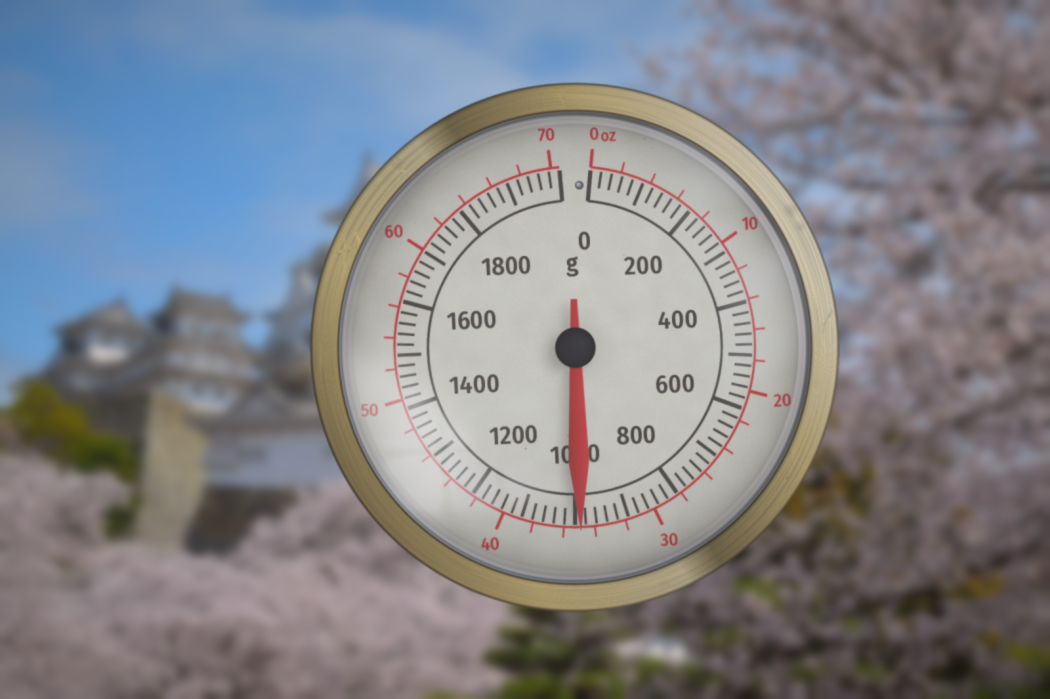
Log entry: 990 g
